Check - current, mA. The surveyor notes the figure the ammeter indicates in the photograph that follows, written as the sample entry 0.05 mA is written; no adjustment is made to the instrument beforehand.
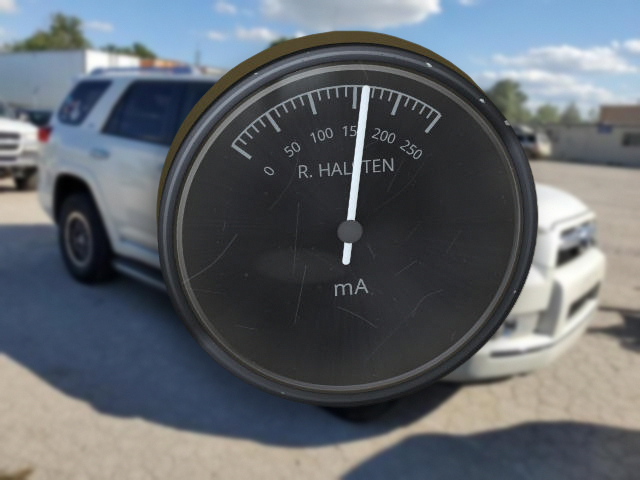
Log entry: 160 mA
